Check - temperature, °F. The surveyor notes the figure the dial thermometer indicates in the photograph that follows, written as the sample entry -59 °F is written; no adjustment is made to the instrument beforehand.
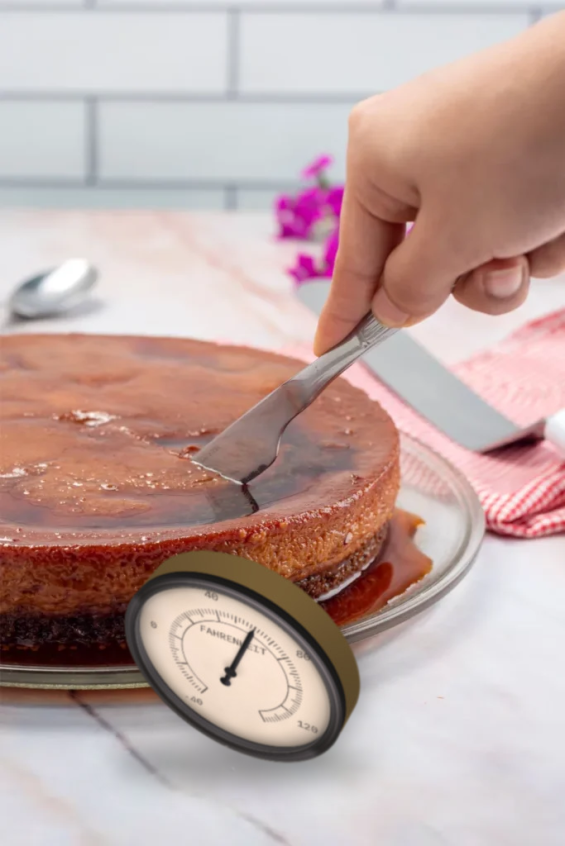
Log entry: 60 °F
